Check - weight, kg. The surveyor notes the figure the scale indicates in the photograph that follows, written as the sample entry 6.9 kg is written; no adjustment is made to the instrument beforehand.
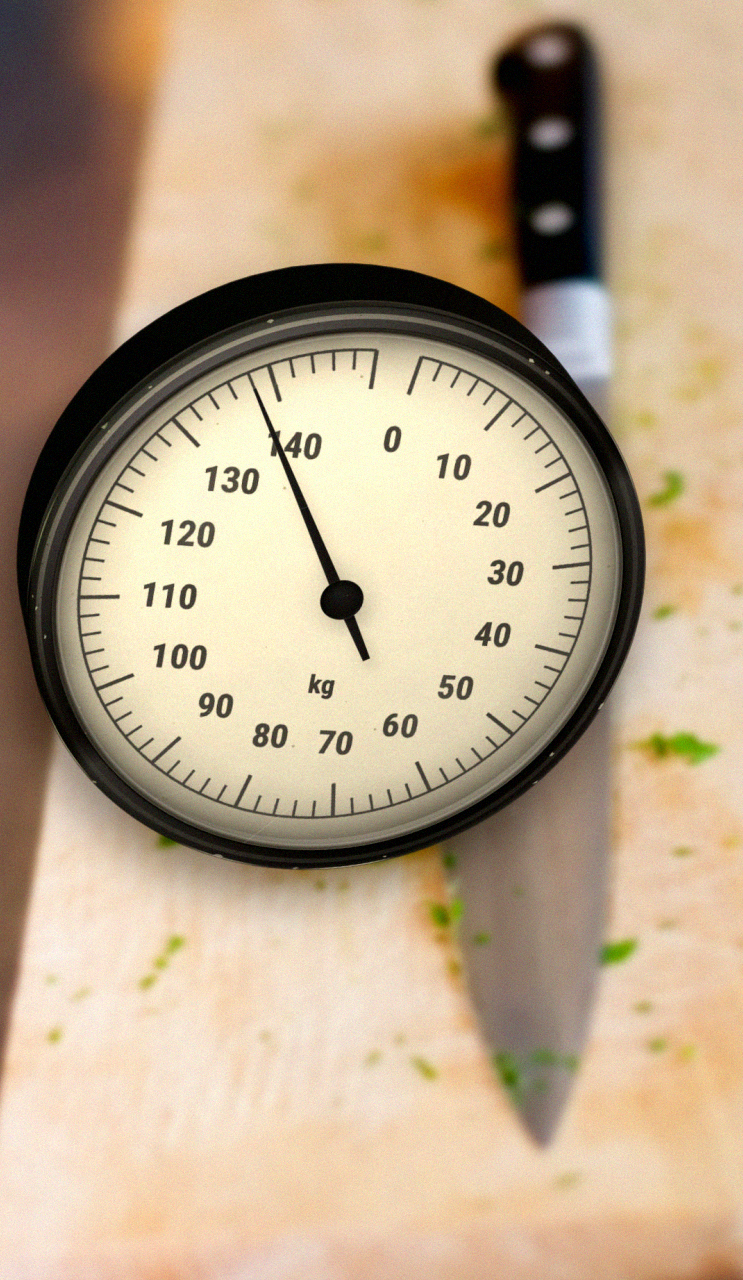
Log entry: 138 kg
